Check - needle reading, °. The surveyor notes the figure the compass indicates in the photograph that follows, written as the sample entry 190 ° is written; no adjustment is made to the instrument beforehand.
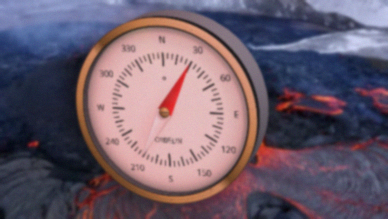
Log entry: 30 °
